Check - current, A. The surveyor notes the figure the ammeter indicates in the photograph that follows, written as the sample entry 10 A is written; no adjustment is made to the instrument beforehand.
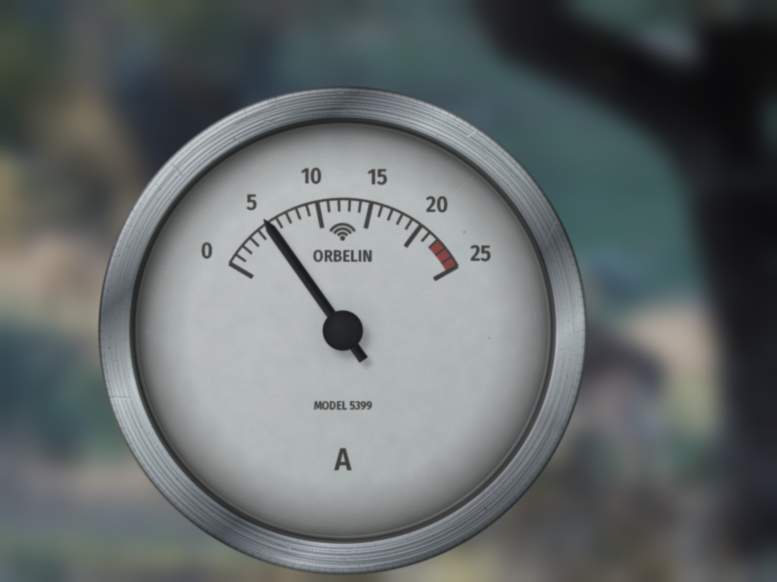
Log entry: 5 A
